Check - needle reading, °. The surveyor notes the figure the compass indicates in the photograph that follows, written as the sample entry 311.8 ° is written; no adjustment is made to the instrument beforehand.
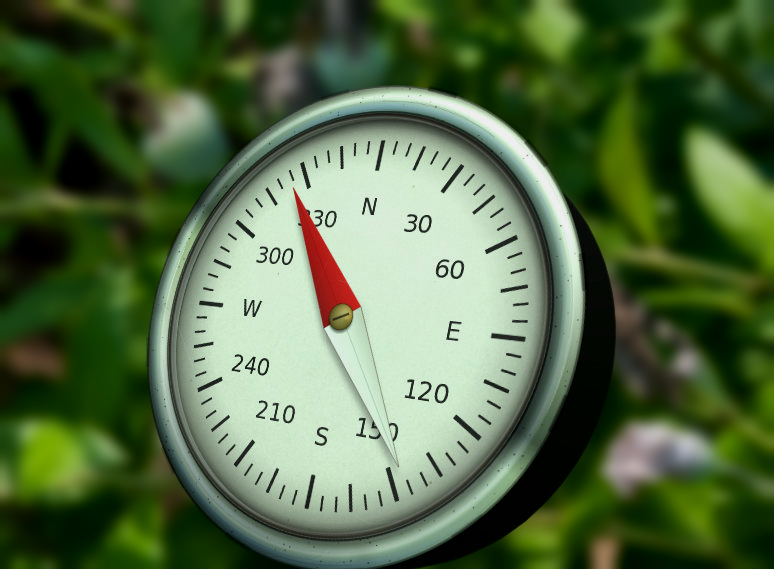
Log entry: 325 °
